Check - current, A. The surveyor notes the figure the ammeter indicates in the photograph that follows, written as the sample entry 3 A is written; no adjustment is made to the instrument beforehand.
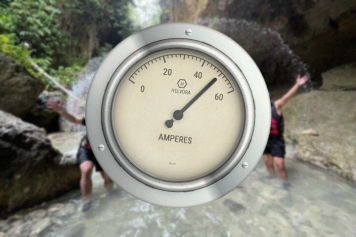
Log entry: 50 A
